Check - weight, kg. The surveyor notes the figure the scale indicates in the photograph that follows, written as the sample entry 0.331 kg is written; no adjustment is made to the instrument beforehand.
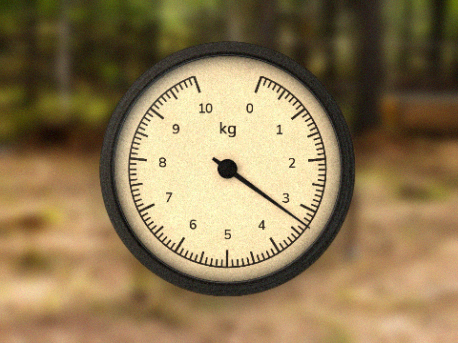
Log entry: 3.3 kg
